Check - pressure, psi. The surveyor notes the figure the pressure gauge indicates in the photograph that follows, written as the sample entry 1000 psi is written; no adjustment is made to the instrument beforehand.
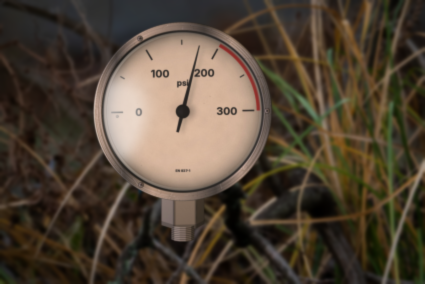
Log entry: 175 psi
